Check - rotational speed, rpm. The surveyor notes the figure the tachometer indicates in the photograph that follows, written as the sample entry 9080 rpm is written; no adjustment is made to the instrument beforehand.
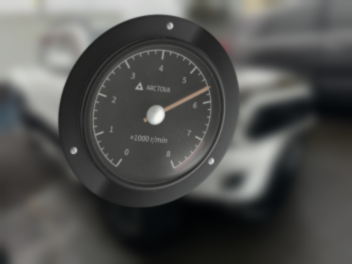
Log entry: 5600 rpm
